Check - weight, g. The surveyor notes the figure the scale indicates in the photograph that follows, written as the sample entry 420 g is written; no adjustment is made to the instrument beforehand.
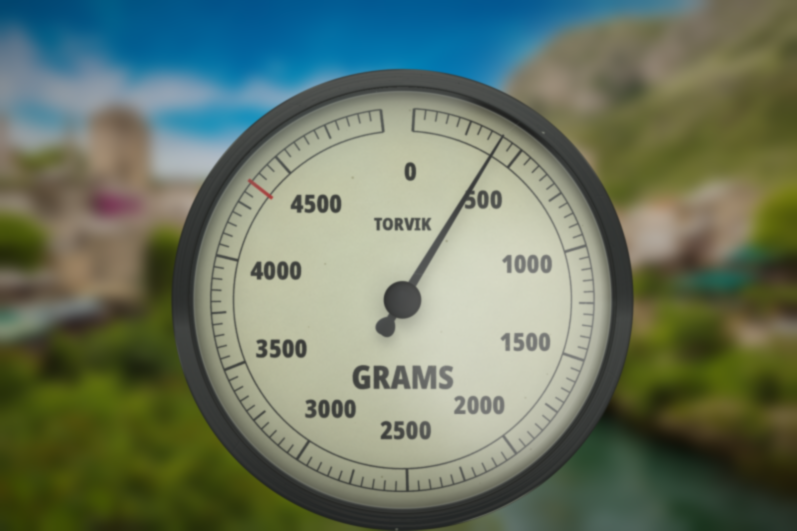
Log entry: 400 g
